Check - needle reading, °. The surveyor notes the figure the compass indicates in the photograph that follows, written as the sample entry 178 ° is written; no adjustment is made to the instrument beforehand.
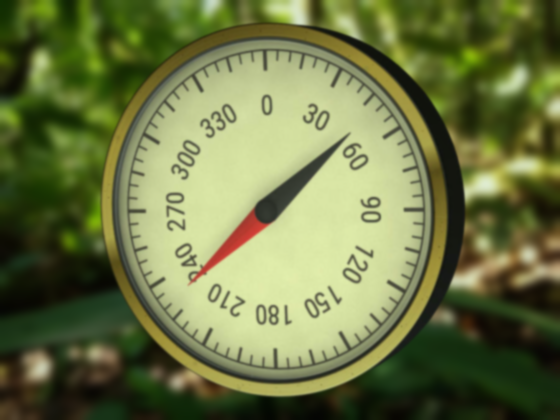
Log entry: 230 °
